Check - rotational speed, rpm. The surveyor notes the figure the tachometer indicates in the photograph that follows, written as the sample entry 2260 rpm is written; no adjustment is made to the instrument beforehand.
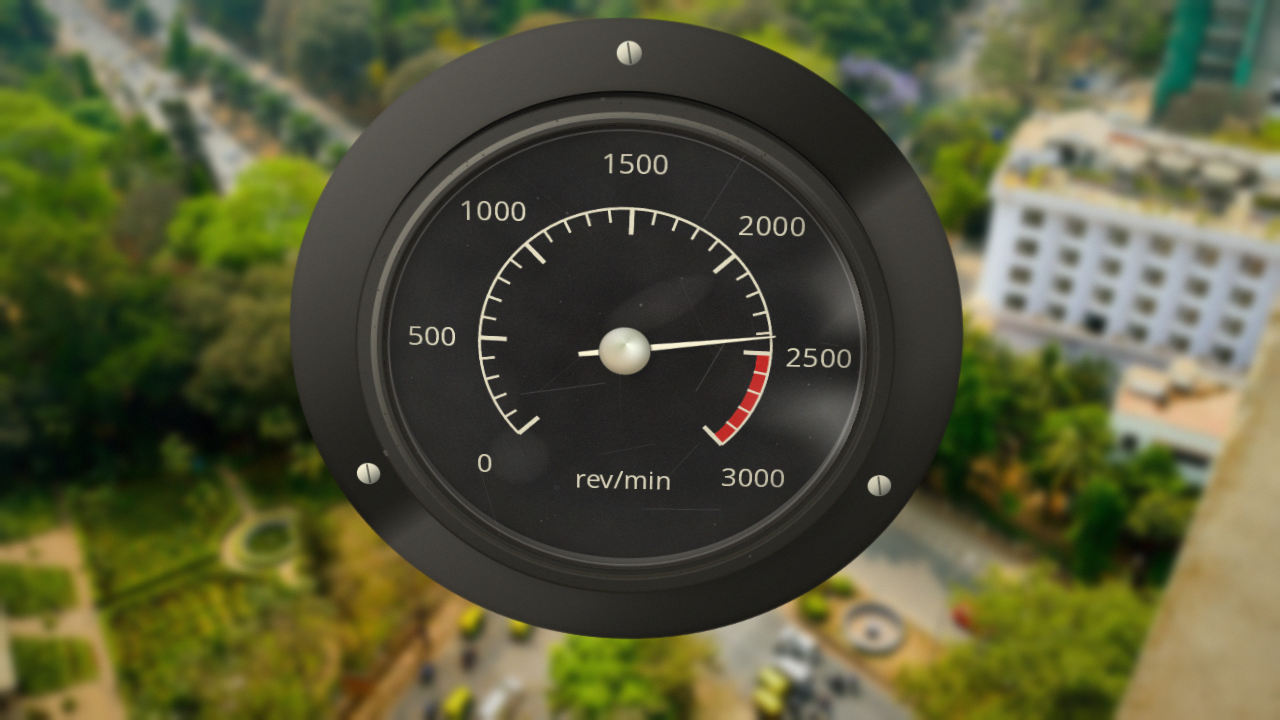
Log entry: 2400 rpm
